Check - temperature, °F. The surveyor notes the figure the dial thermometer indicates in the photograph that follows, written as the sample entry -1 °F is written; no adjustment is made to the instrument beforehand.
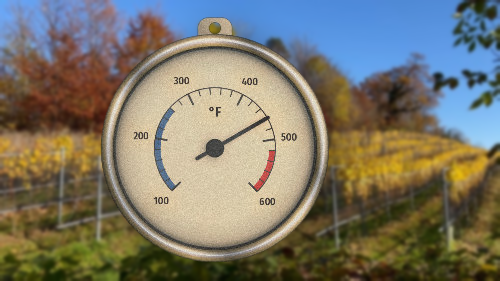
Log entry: 460 °F
